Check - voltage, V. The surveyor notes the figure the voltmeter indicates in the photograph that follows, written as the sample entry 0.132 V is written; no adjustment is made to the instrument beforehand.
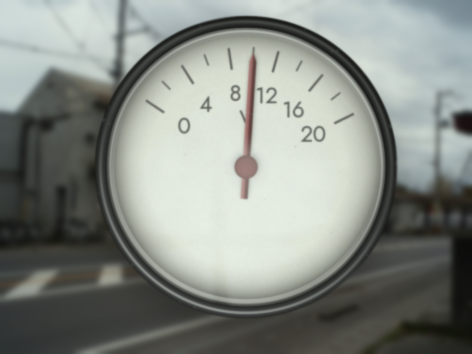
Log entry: 10 V
